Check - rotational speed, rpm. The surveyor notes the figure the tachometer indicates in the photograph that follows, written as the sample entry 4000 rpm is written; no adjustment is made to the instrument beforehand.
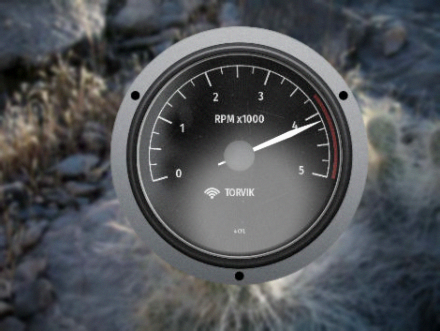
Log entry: 4125 rpm
